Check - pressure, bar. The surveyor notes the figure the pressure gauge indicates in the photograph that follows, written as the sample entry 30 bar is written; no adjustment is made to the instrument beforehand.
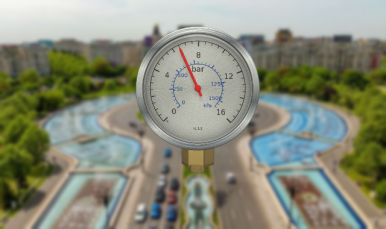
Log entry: 6.5 bar
